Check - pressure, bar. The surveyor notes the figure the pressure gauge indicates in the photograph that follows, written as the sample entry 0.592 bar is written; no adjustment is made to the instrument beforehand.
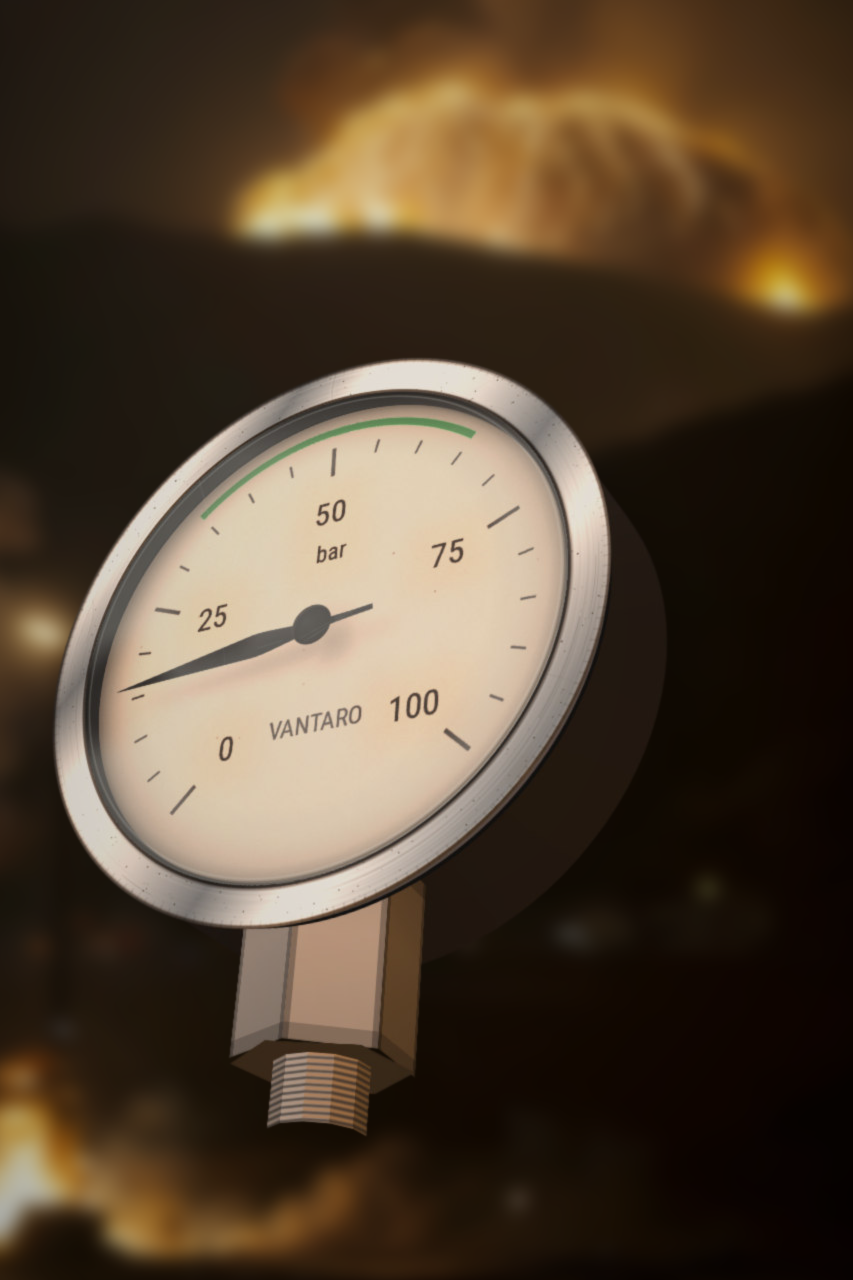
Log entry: 15 bar
